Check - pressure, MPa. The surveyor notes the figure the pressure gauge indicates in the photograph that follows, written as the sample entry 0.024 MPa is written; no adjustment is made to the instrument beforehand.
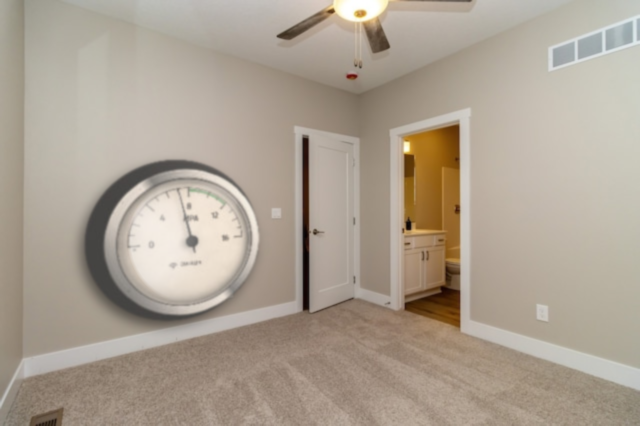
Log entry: 7 MPa
